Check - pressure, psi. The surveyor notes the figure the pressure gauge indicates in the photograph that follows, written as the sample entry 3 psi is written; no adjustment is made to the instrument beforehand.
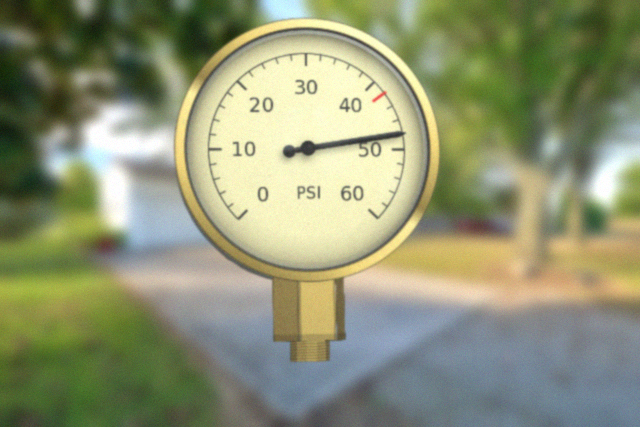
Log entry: 48 psi
